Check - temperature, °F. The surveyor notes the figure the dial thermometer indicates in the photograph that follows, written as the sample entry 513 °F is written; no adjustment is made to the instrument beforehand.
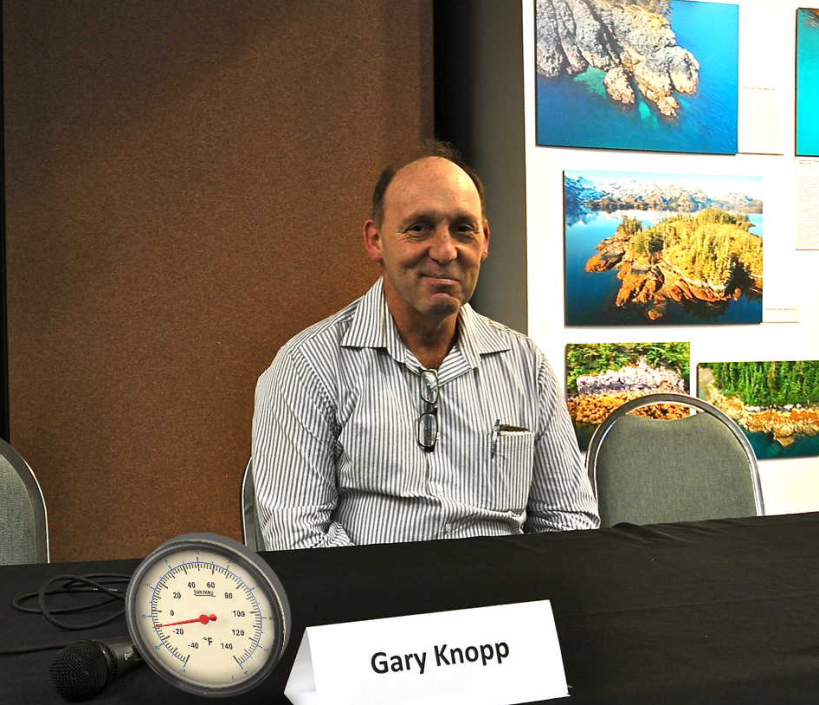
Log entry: -10 °F
